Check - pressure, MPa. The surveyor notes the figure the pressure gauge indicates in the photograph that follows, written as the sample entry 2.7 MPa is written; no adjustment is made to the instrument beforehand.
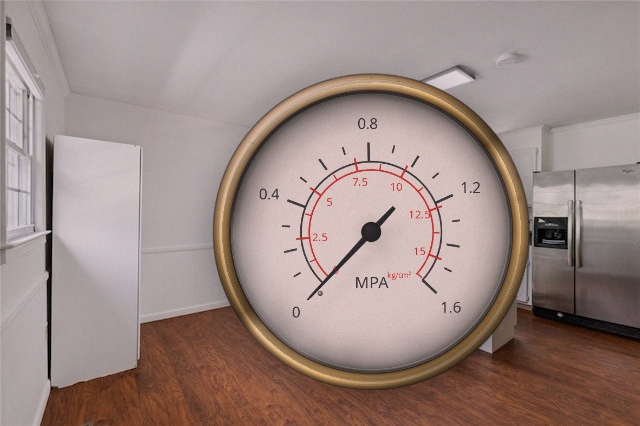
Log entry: 0 MPa
